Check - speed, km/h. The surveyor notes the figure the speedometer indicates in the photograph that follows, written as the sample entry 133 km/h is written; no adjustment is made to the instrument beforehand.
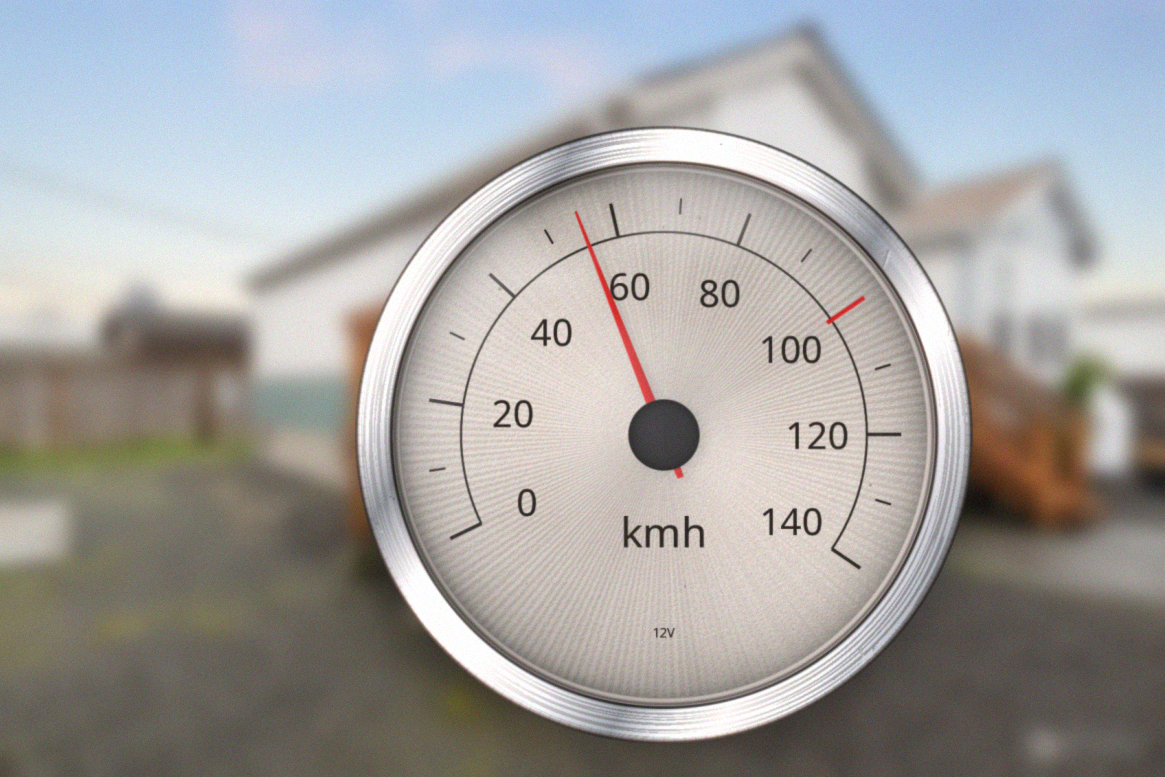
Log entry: 55 km/h
